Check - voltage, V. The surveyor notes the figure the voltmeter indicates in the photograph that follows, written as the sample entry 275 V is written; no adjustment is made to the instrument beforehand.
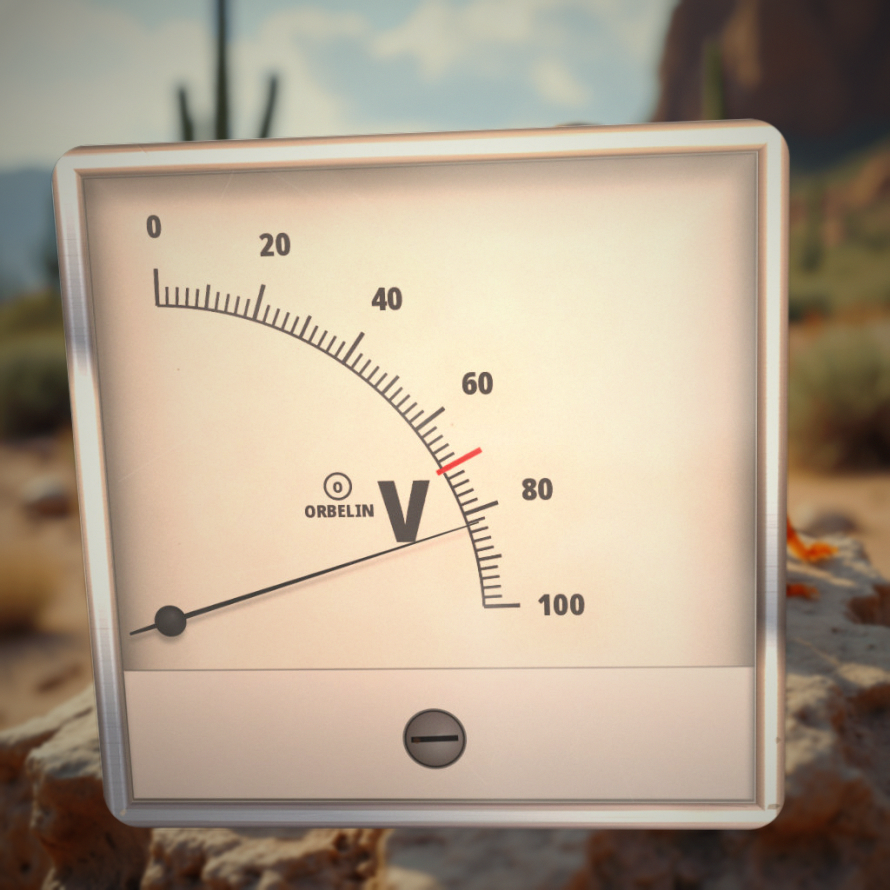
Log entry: 82 V
